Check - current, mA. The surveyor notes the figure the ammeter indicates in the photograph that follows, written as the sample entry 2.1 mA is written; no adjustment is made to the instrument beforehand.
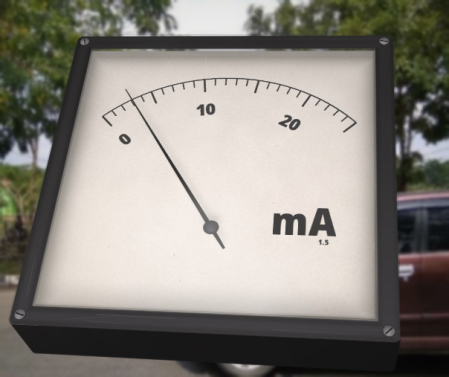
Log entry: 3 mA
